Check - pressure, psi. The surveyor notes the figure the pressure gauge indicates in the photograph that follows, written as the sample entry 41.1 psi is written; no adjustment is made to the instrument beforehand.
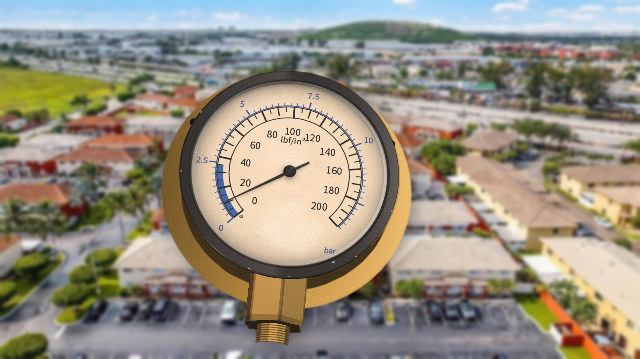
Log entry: 10 psi
